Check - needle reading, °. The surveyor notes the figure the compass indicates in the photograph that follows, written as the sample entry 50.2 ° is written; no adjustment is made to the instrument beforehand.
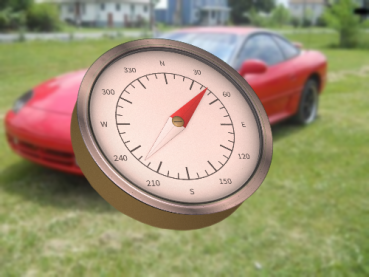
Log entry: 45 °
